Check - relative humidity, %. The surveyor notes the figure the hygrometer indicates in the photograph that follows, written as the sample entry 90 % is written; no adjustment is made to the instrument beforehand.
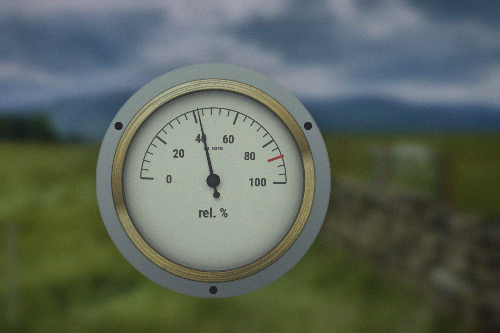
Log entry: 42 %
